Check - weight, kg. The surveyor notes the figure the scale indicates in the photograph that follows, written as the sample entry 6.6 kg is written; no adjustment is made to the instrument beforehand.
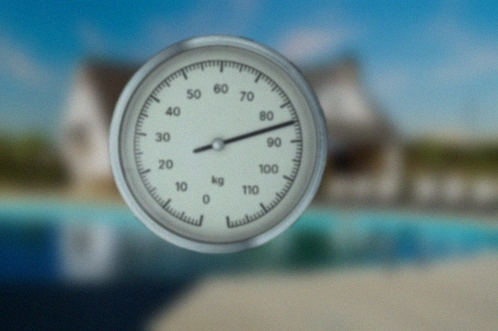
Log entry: 85 kg
